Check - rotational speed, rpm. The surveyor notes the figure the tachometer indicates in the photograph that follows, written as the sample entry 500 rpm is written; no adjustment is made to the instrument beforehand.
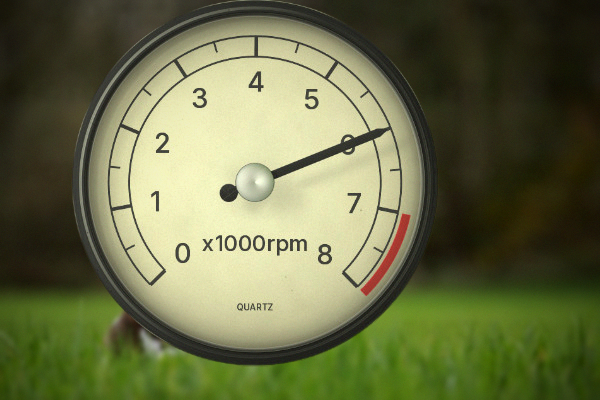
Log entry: 6000 rpm
